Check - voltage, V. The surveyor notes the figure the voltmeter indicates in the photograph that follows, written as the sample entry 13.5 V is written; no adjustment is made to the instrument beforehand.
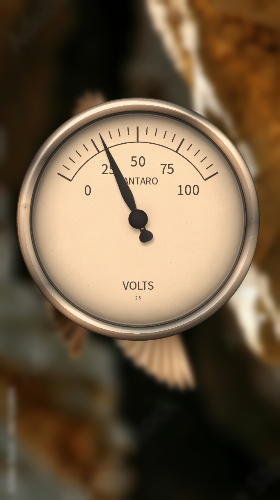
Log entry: 30 V
